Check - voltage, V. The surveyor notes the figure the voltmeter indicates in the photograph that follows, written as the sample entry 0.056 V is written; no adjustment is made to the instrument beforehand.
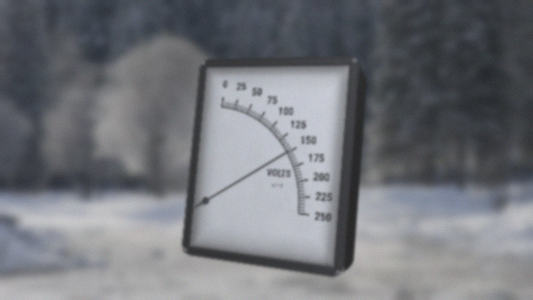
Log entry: 150 V
